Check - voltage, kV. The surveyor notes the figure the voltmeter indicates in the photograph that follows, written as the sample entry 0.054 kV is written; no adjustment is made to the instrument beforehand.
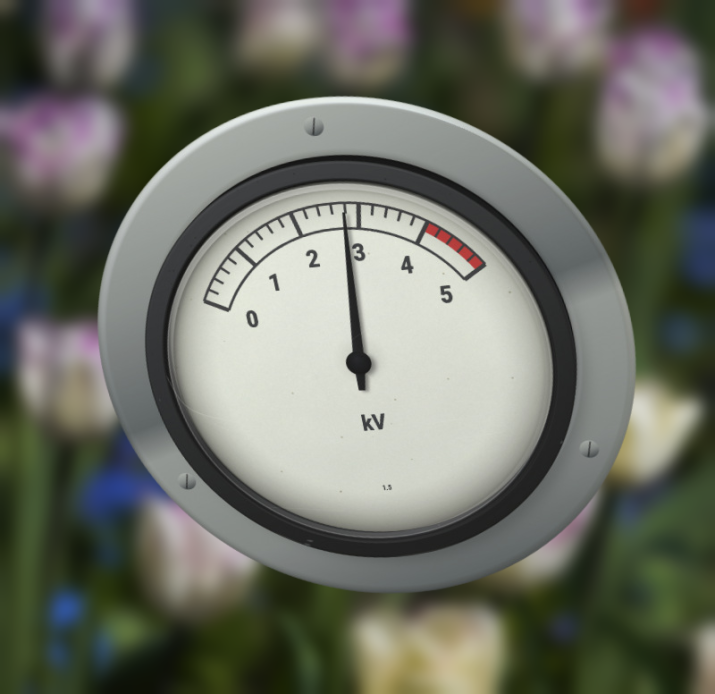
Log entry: 2.8 kV
